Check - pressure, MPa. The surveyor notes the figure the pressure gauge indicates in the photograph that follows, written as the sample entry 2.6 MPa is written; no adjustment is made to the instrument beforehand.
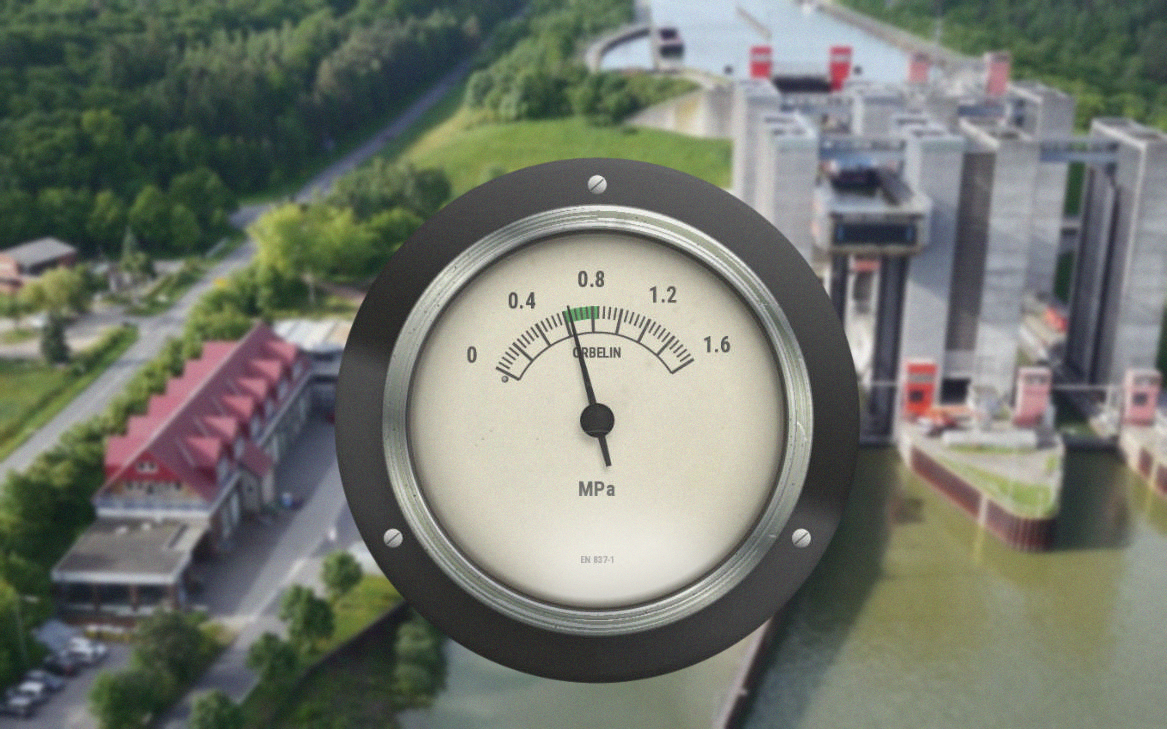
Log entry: 0.64 MPa
